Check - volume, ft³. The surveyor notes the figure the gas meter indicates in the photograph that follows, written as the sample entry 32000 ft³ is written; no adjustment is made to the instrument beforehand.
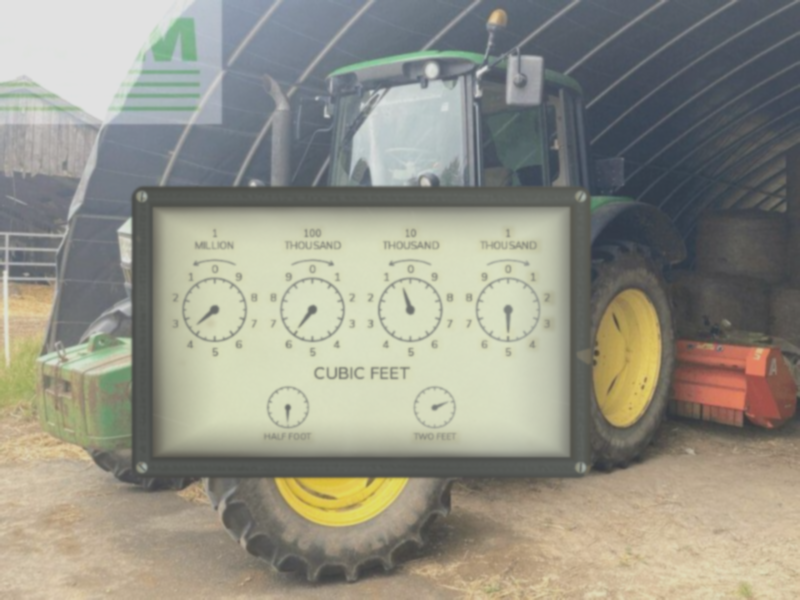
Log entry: 360500 ft³
